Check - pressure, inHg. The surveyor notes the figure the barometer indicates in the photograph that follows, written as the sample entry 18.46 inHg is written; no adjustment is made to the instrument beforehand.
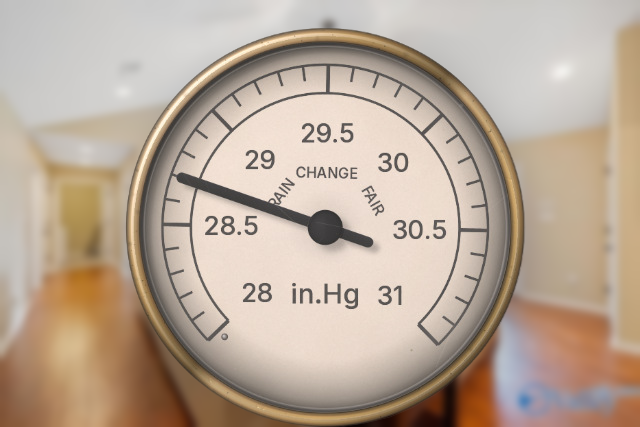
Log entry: 28.7 inHg
